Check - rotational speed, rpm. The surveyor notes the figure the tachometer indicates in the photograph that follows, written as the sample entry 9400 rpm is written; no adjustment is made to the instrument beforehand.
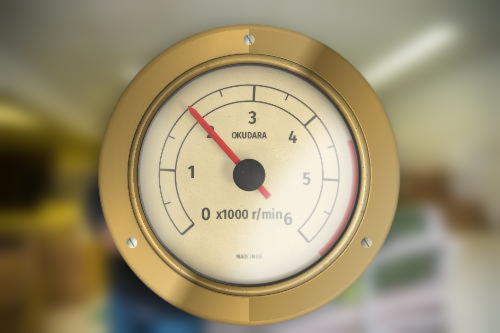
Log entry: 2000 rpm
